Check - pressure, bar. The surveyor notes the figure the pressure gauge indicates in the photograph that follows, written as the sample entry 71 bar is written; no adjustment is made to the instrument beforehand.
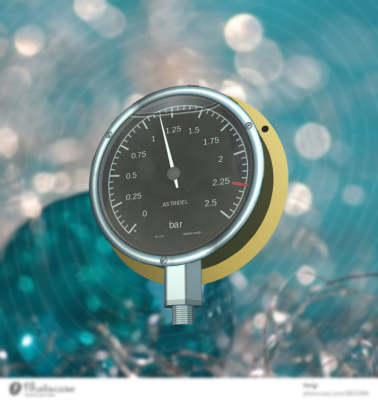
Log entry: 1.15 bar
